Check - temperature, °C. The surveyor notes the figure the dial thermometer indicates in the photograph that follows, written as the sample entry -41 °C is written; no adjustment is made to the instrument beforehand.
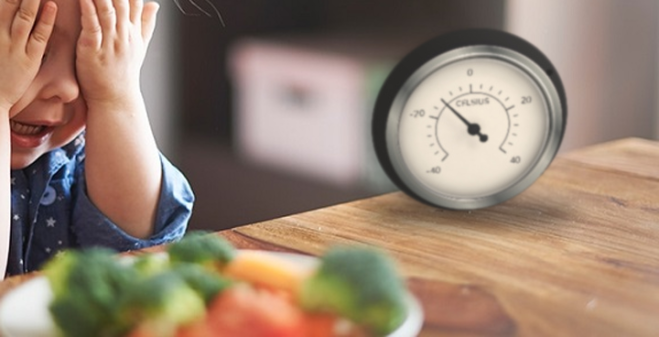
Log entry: -12 °C
